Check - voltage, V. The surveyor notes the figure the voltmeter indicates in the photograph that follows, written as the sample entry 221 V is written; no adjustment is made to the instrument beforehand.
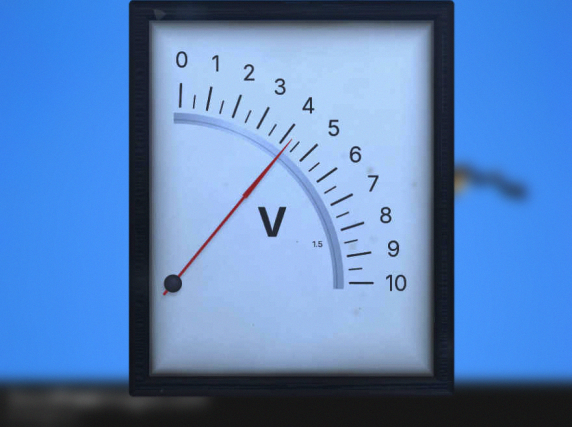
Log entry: 4.25 V
